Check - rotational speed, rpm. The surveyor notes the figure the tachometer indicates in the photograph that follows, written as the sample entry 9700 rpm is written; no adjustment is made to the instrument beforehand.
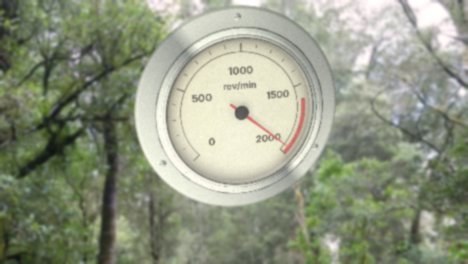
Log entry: 1950 rpm
